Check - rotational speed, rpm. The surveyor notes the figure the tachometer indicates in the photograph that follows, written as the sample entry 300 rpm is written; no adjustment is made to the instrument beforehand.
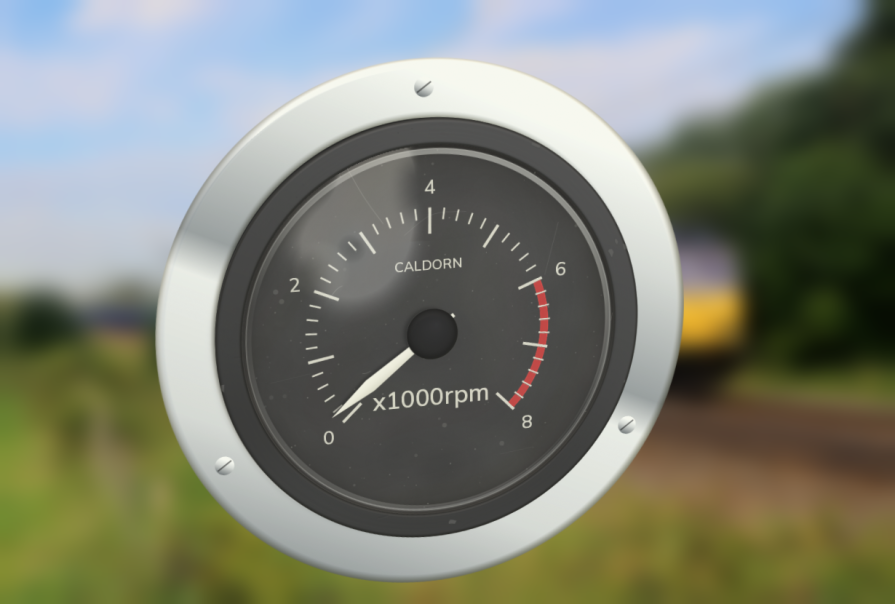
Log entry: 200 rpm
